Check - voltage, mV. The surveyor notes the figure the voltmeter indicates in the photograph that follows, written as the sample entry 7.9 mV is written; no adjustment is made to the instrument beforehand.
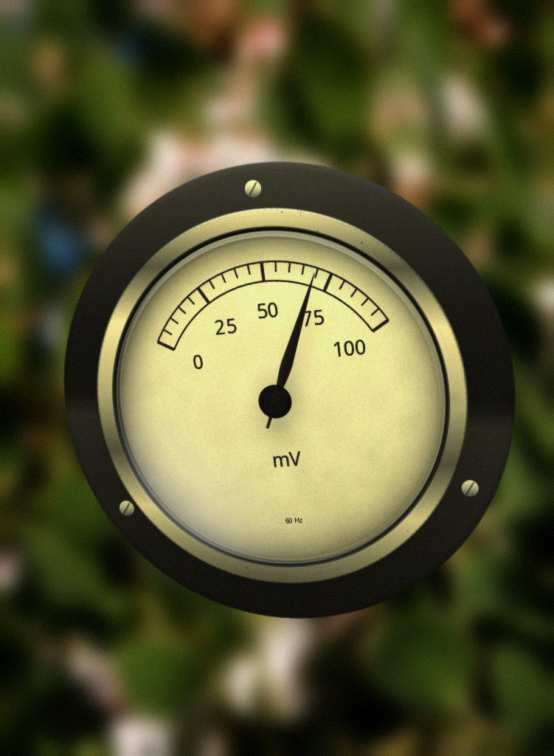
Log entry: 70 mV
